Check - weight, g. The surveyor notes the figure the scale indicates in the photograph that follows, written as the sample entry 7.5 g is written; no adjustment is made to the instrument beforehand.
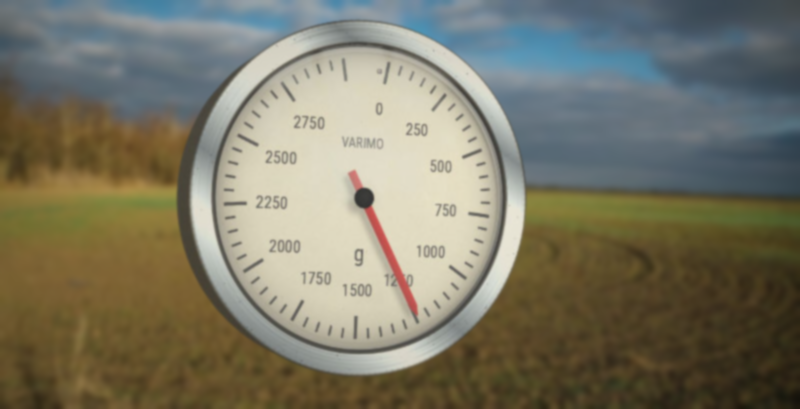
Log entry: 1250 g
